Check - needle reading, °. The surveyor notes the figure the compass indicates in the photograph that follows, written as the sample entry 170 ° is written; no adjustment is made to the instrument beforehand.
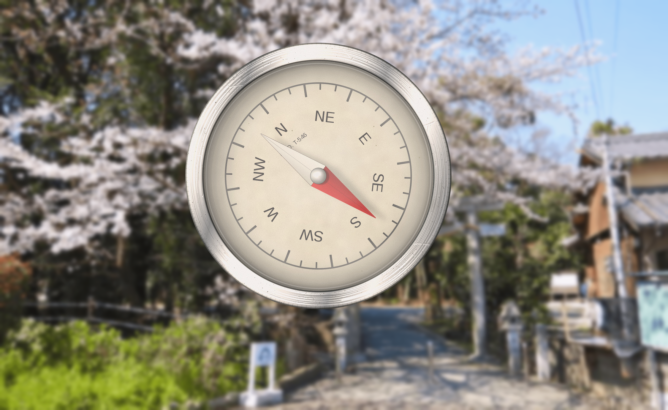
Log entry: 165 °
